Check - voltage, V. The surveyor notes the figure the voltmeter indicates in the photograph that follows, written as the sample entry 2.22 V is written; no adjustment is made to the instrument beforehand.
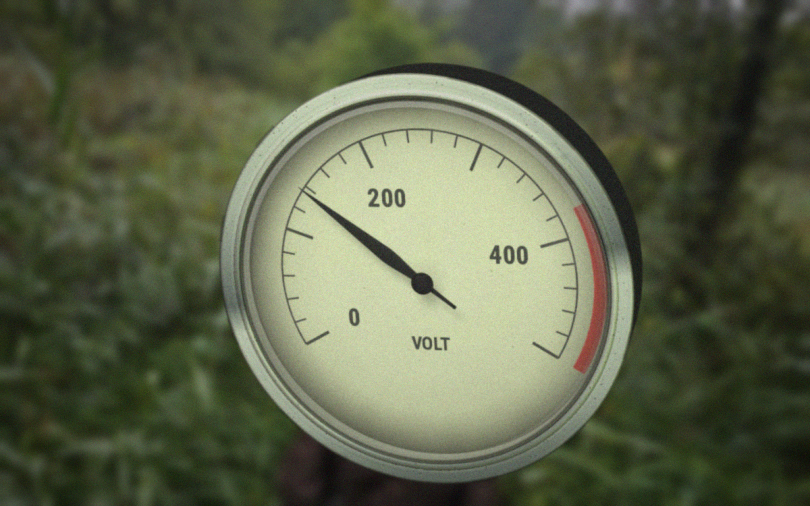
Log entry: 140 V
